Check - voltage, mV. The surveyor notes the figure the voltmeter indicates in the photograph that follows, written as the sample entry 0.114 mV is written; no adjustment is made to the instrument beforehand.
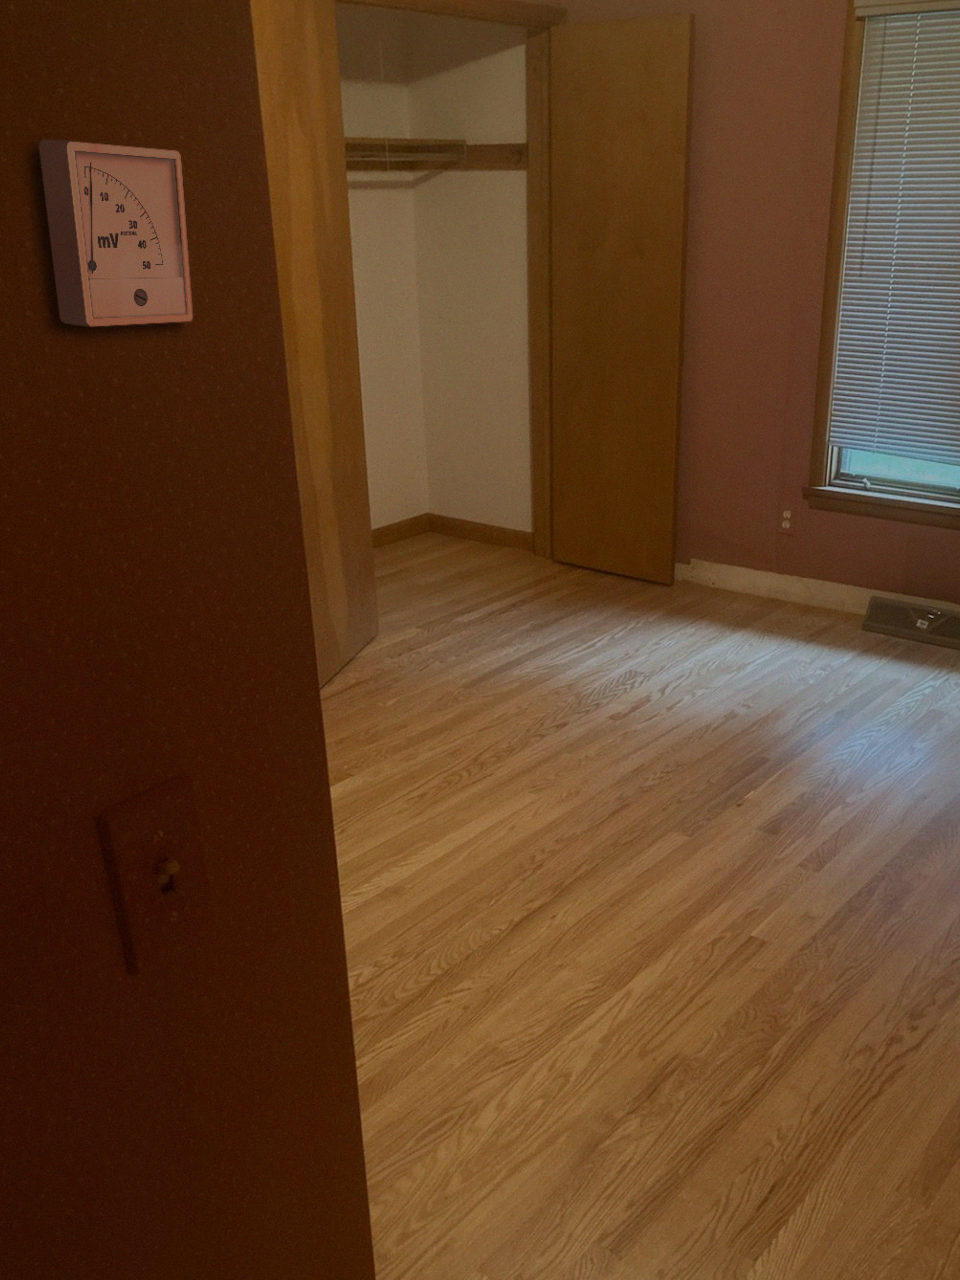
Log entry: 2 mV
